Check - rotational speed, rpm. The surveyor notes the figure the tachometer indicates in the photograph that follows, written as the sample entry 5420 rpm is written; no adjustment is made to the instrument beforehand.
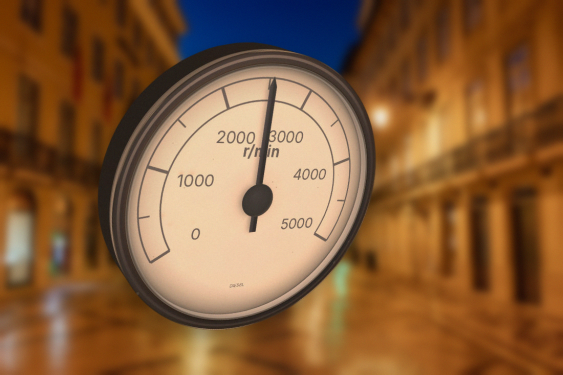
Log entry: 2500 rpm
